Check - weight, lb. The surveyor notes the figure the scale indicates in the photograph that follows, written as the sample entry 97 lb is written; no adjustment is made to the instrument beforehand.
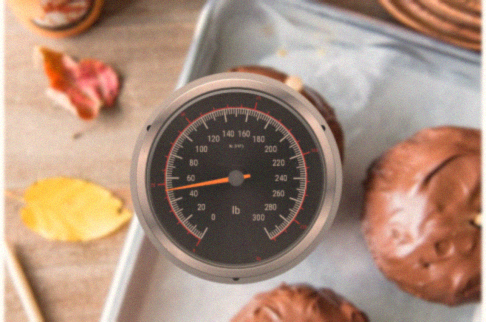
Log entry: 50 lb
